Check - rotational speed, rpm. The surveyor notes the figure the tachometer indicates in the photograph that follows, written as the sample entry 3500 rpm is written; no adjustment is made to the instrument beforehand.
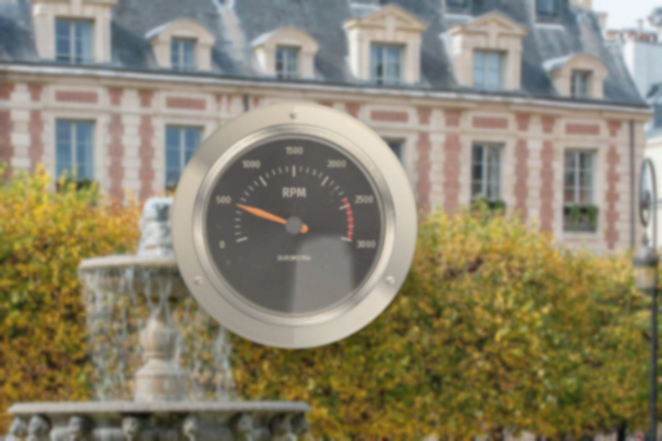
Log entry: 500 rpm
